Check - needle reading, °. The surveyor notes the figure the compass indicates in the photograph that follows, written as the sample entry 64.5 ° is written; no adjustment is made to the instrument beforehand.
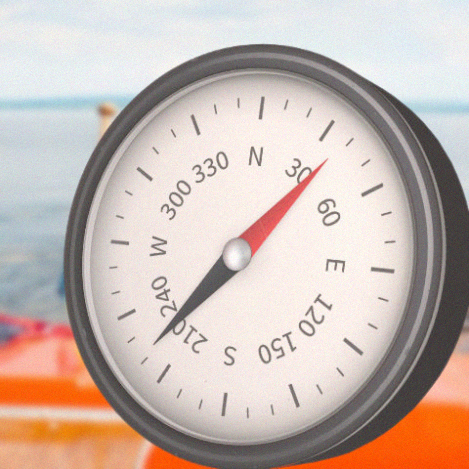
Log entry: 40 °
